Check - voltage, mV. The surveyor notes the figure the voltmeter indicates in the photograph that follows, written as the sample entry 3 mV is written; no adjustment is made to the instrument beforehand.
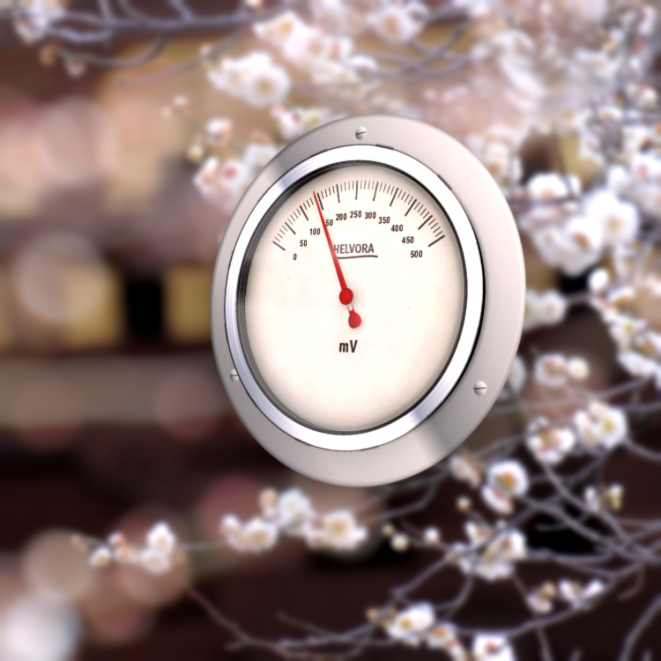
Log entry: 150 mV
